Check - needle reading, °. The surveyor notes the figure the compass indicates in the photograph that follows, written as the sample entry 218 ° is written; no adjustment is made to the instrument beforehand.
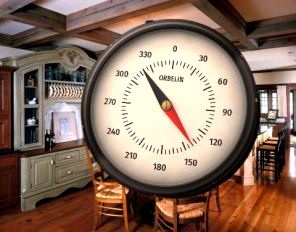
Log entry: 140 °
